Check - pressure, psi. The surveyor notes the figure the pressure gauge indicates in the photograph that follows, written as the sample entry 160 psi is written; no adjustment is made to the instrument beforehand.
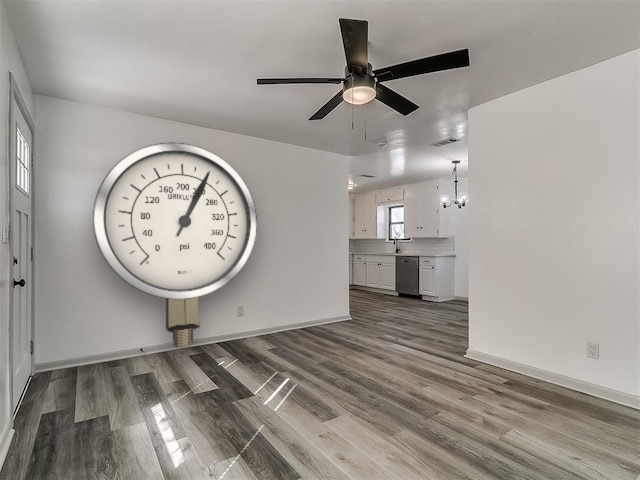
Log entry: 240 psi
